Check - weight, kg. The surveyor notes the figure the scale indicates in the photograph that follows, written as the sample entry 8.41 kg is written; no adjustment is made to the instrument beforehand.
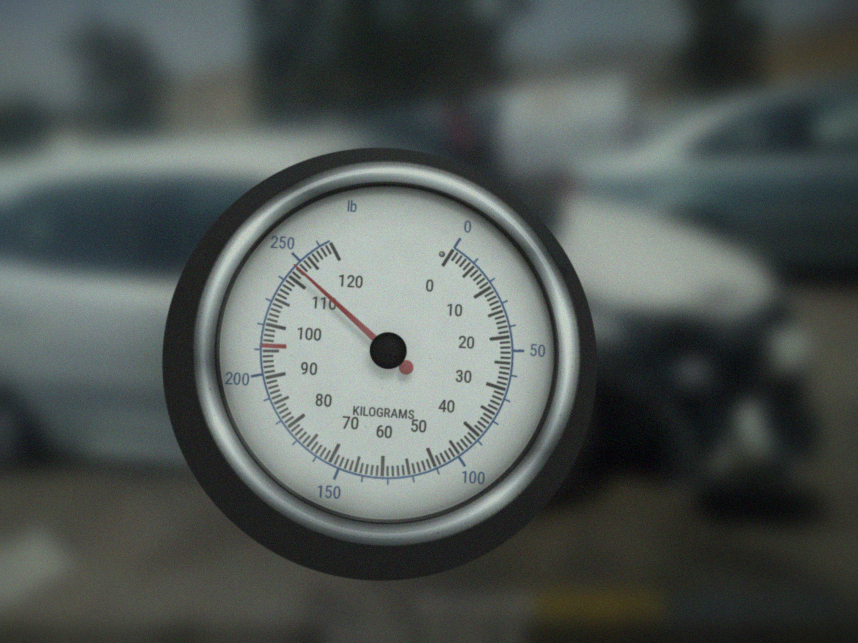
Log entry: 112 kg
